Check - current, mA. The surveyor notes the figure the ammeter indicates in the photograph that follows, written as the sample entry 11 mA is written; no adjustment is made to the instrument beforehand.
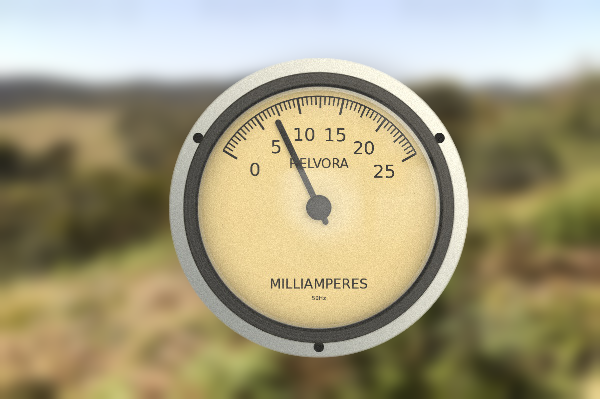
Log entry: 7 mA
